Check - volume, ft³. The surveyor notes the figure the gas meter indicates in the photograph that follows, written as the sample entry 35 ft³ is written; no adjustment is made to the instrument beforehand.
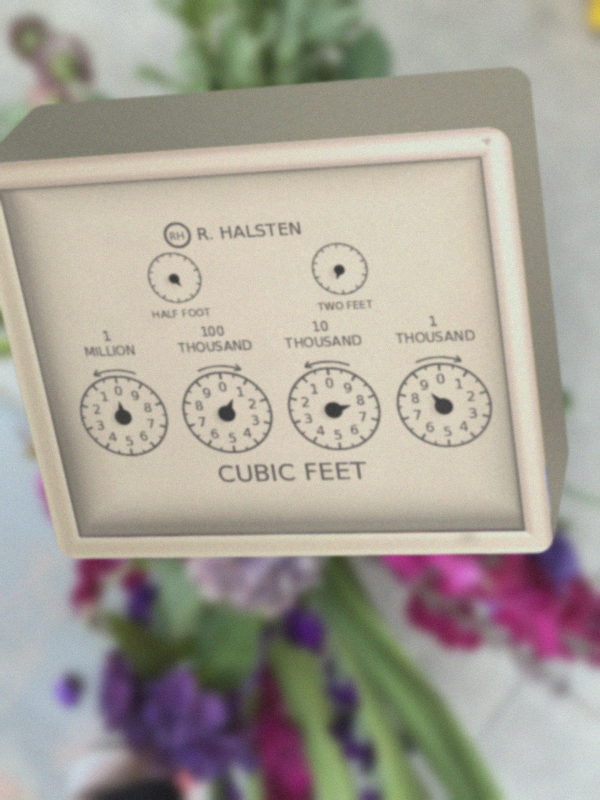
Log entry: 7900 ft³
